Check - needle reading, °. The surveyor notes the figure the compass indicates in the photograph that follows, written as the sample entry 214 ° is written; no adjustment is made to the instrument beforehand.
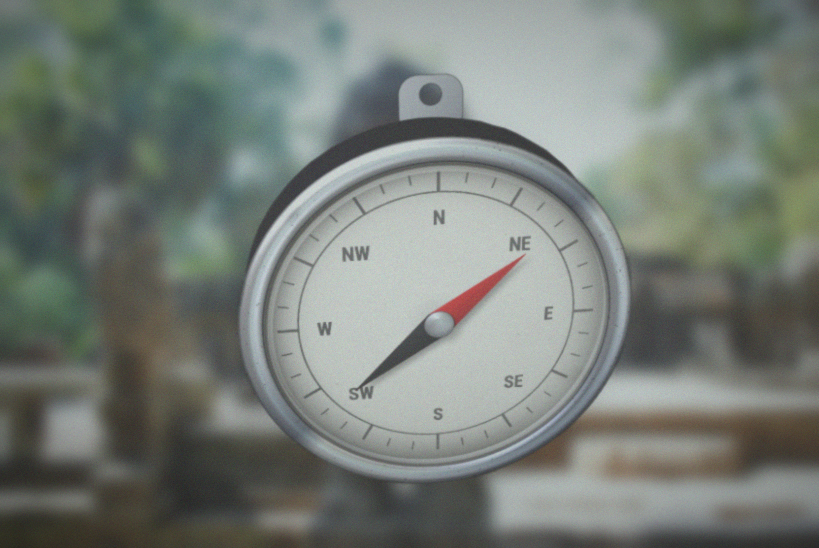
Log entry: 50 °
